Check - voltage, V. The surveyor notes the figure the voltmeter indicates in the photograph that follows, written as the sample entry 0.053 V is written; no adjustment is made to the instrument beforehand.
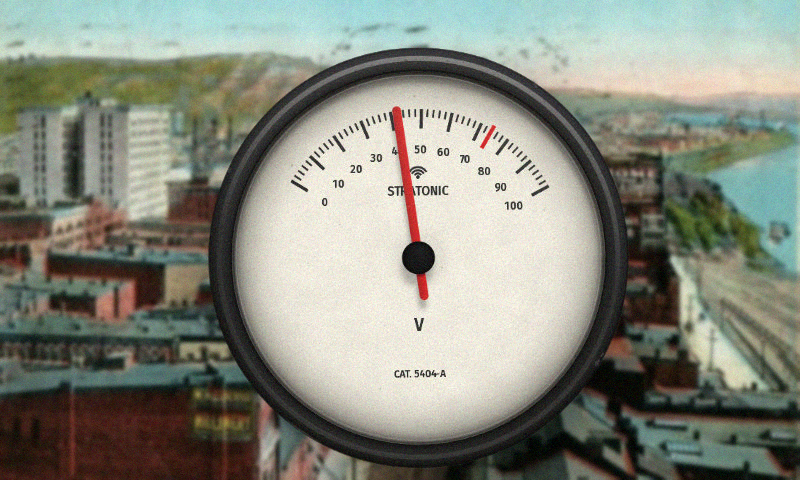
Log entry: 42 V
